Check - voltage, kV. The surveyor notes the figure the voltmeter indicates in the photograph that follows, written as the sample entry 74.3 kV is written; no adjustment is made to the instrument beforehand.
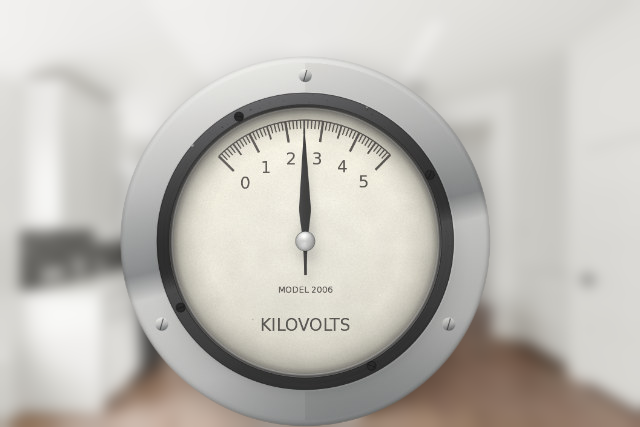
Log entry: 2.5 kV
